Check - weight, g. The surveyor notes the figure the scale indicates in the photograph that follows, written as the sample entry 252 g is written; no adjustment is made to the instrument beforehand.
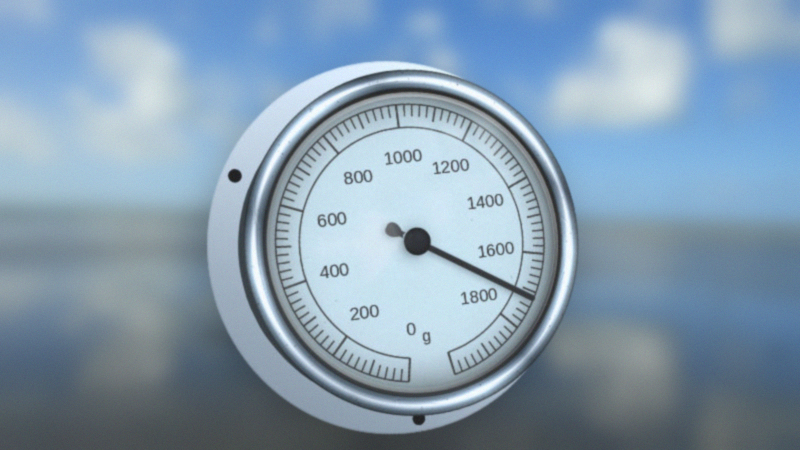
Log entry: 1720 g
